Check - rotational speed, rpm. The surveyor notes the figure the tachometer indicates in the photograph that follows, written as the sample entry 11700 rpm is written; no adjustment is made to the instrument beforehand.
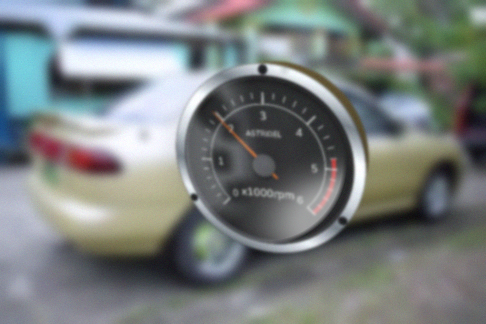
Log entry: 2000 rpm
